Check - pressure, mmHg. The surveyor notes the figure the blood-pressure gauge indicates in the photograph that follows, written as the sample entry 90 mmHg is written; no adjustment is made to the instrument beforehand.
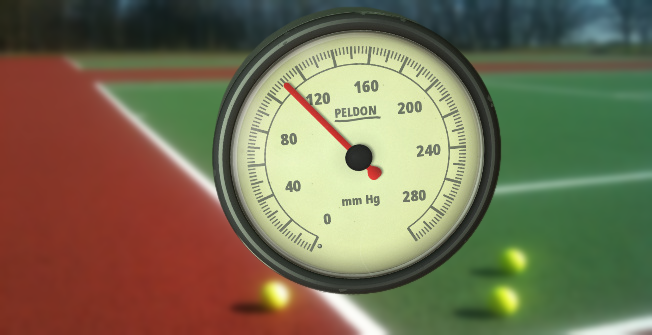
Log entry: 110 mmHg
